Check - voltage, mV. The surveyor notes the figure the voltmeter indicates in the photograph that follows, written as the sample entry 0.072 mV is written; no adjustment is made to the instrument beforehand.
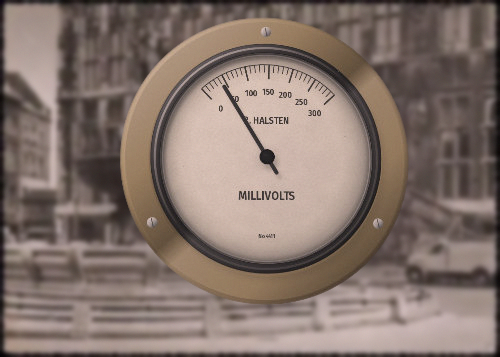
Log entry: 40 mV
